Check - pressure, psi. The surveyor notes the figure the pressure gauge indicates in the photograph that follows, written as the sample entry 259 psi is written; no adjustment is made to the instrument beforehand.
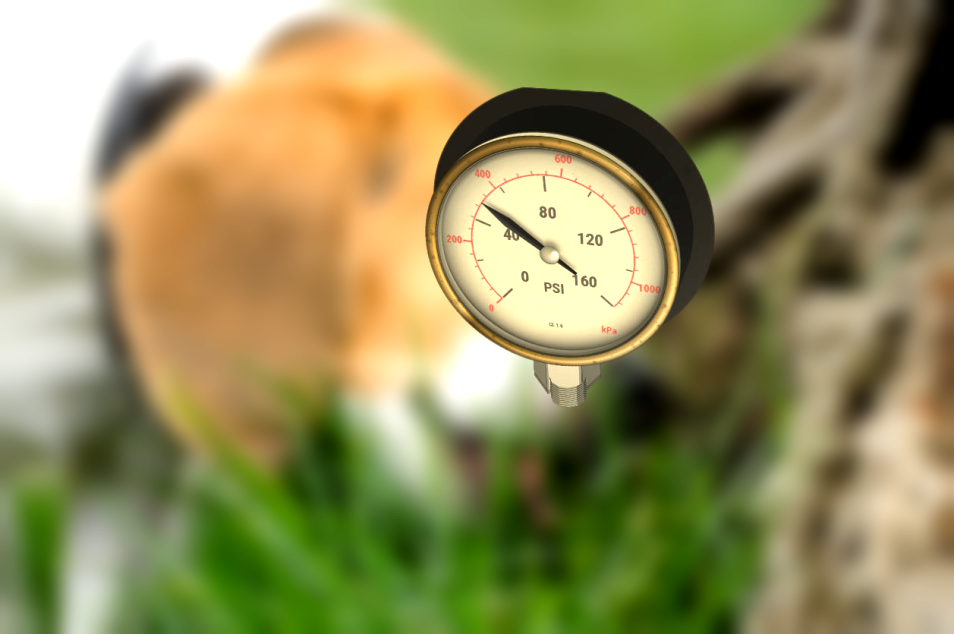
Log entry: 50 psi
